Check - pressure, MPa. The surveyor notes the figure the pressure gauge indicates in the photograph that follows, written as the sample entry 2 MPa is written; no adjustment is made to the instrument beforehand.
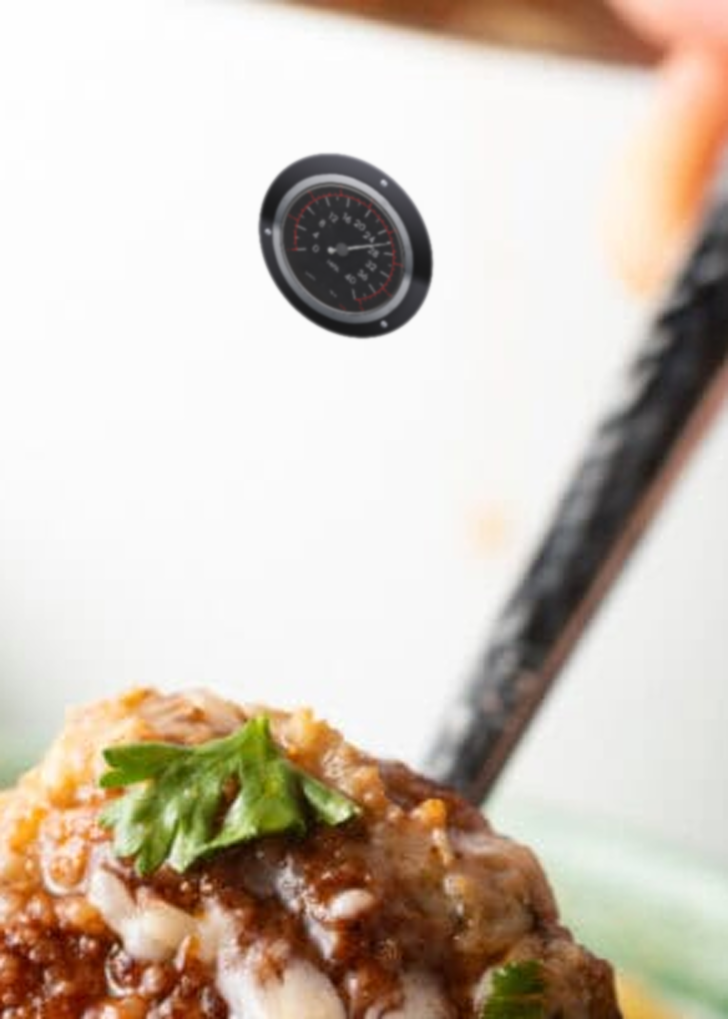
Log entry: 26 MPa
